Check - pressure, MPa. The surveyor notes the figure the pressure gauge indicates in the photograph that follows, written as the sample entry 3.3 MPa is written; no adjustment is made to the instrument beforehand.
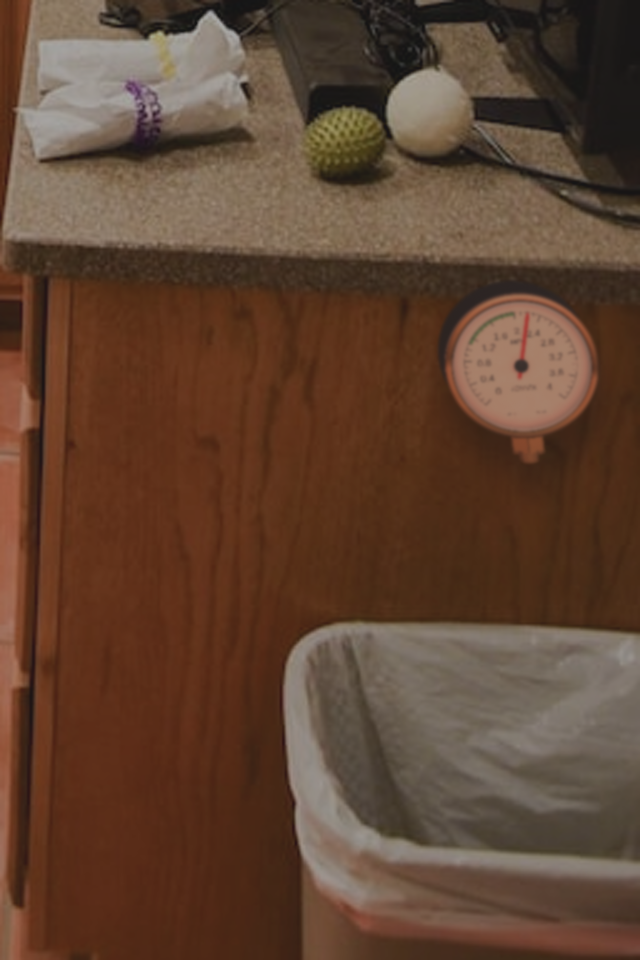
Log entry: 2.2 MPa
